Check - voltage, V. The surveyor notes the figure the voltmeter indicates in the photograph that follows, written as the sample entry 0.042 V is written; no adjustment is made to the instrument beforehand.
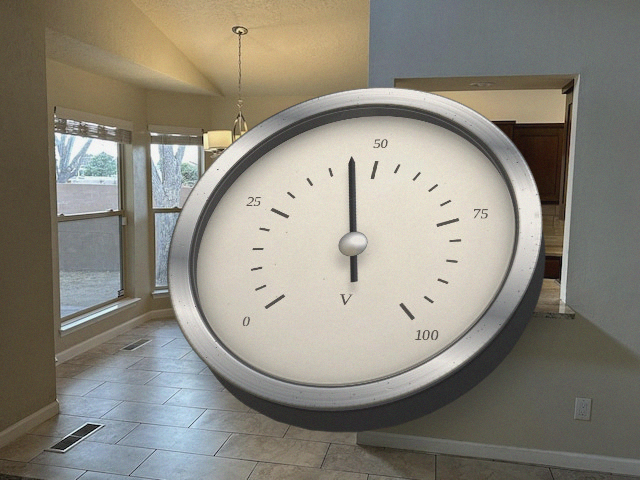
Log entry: 45 V
